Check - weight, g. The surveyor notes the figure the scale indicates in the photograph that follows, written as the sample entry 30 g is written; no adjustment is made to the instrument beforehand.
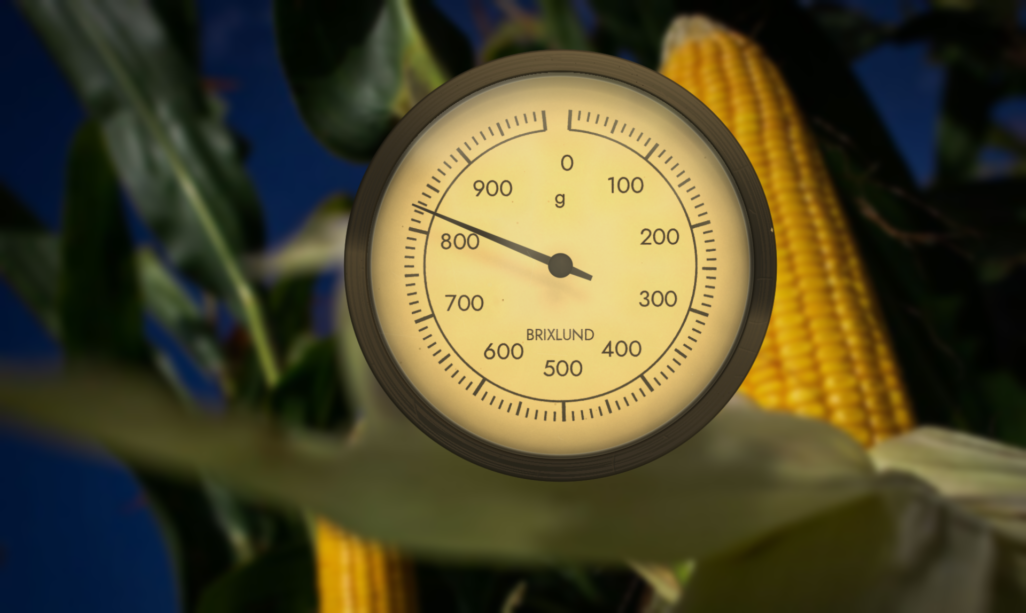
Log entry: 825 g
